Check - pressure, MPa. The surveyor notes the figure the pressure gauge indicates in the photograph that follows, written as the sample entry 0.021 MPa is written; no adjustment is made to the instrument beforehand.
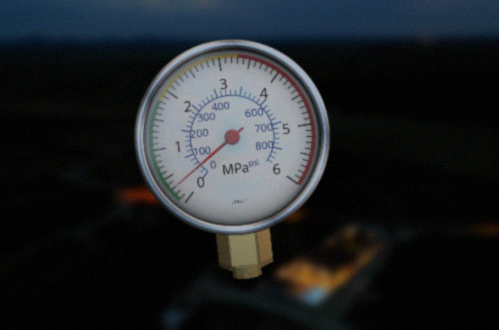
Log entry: 0.3 MPa
